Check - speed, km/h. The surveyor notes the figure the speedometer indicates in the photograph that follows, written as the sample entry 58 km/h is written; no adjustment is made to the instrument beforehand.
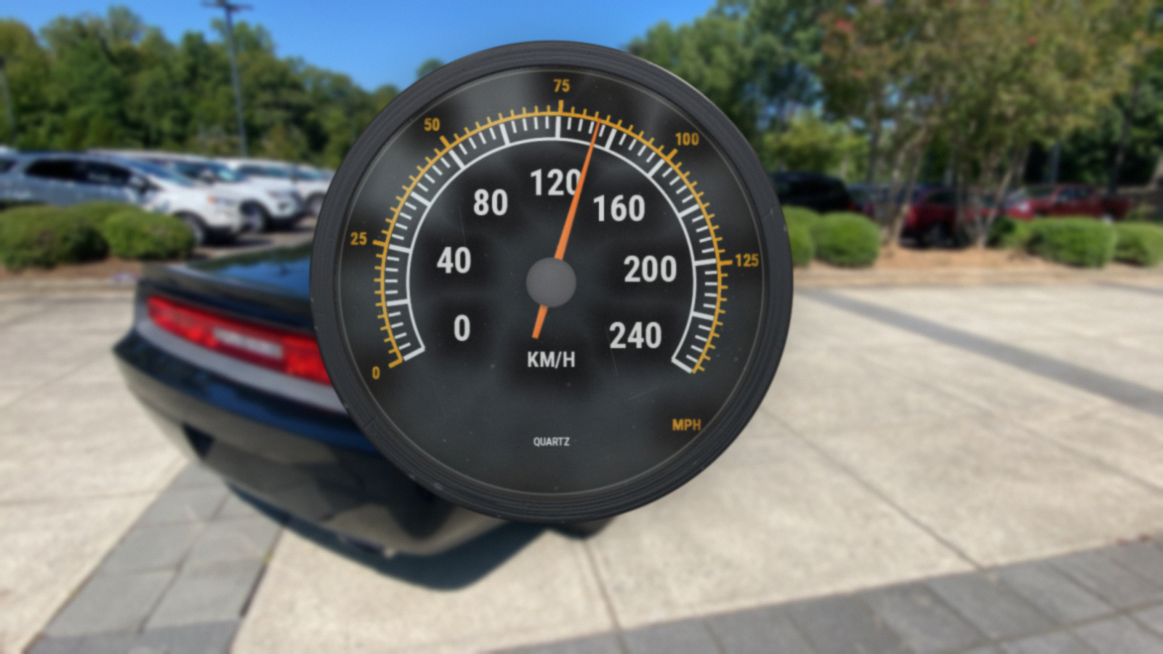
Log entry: 134 km/h
